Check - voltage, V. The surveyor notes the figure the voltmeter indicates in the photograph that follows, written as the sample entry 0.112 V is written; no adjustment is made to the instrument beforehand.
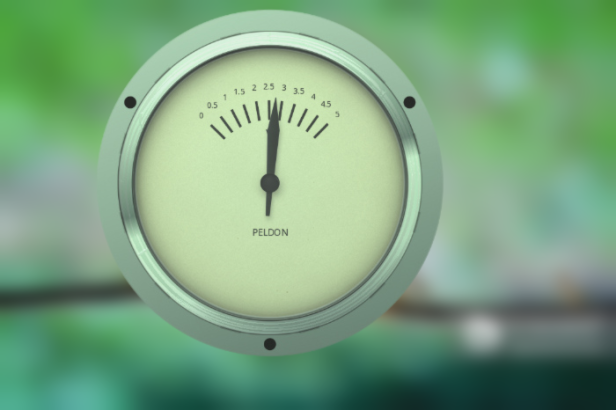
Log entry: 2.75 V
